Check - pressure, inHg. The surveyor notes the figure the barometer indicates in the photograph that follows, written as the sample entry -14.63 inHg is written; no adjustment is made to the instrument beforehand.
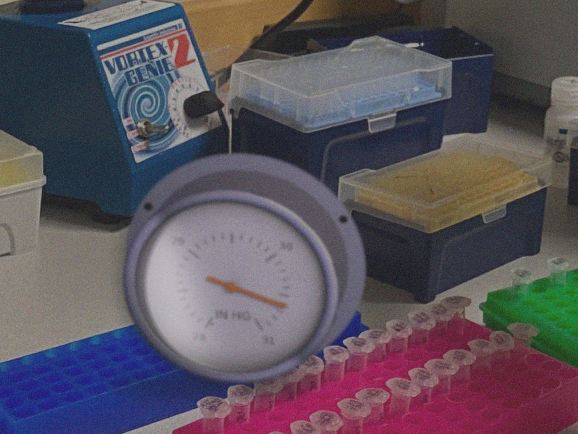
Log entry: 30.6 inHg
